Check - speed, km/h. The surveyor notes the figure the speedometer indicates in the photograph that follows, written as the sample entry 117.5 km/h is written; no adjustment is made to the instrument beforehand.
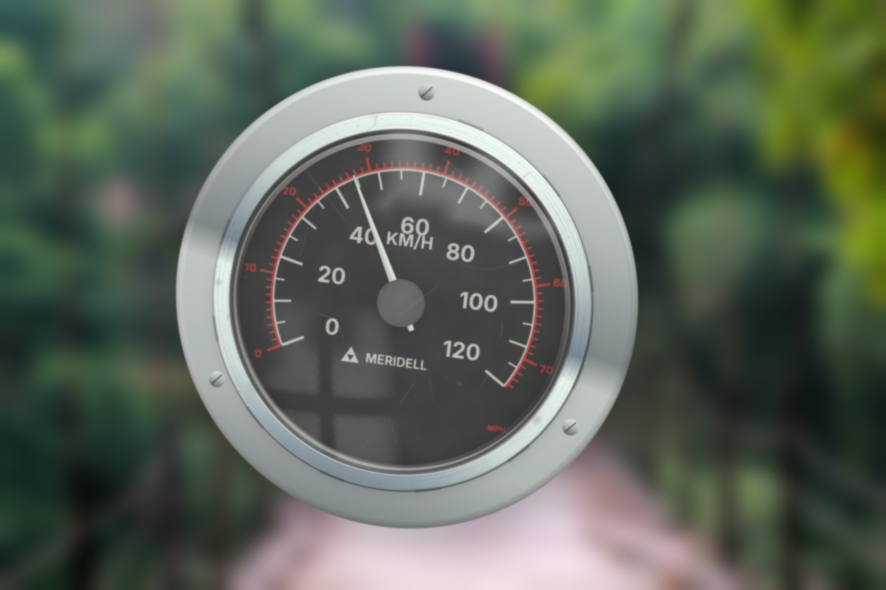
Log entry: 45 km/h
